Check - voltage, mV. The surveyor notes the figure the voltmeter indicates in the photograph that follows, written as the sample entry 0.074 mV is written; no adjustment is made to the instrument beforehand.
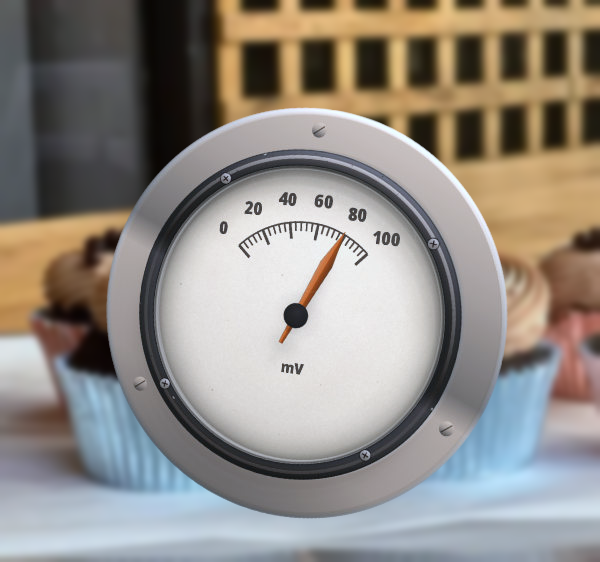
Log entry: 80 mV
